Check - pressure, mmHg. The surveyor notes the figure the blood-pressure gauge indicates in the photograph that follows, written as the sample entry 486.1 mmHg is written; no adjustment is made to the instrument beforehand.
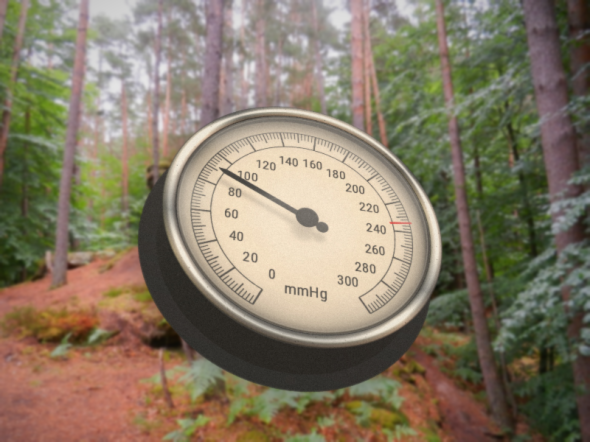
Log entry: 90 mmHg
